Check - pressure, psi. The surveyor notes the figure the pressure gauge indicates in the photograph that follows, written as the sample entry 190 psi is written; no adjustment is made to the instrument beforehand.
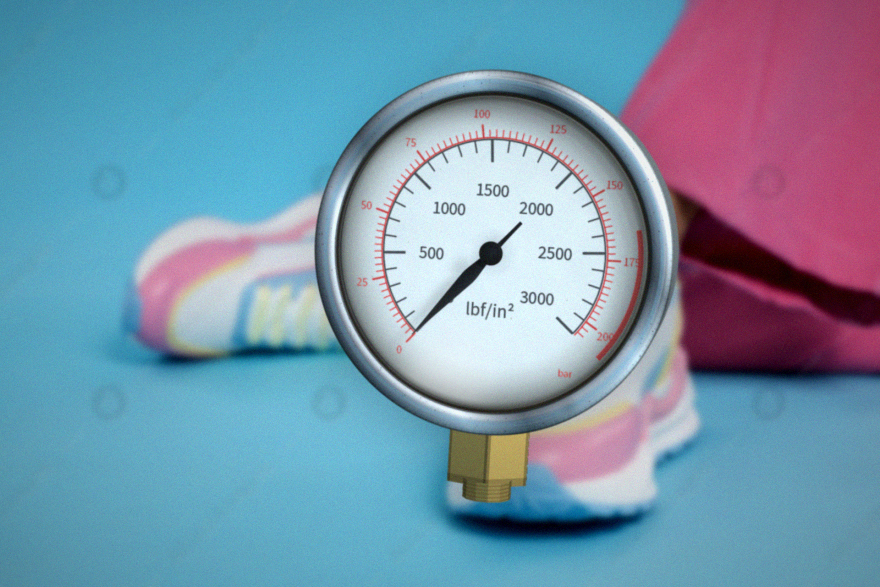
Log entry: 0 psi
